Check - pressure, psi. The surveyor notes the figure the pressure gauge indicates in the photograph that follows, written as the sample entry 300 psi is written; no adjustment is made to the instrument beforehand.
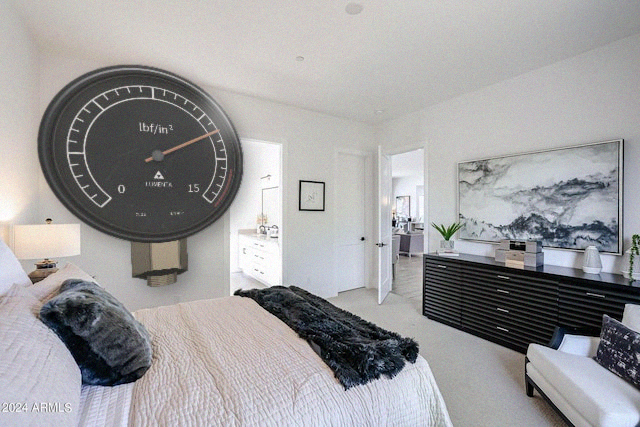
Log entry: 11 psi
